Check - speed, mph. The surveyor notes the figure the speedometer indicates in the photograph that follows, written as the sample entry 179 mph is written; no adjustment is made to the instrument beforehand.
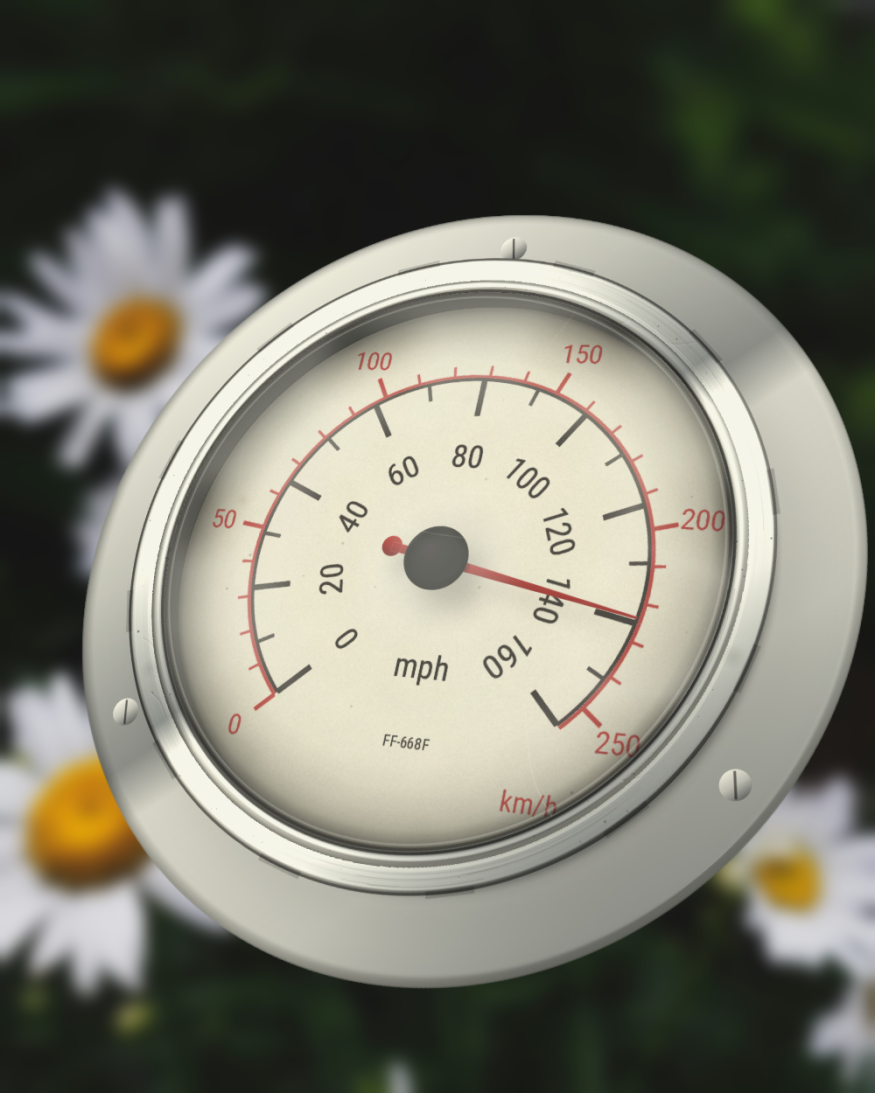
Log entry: 140 mph
